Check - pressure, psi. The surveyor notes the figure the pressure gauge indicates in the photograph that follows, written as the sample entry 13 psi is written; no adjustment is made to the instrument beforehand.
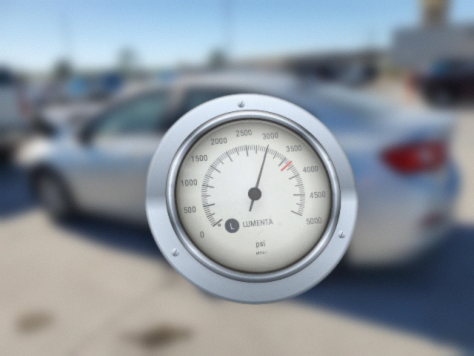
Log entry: 3000 psi
